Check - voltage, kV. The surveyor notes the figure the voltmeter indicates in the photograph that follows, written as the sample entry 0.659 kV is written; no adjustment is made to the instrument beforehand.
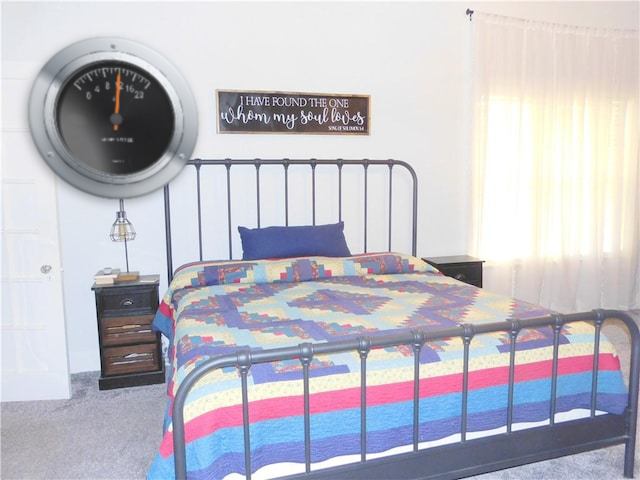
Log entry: 12 kV
